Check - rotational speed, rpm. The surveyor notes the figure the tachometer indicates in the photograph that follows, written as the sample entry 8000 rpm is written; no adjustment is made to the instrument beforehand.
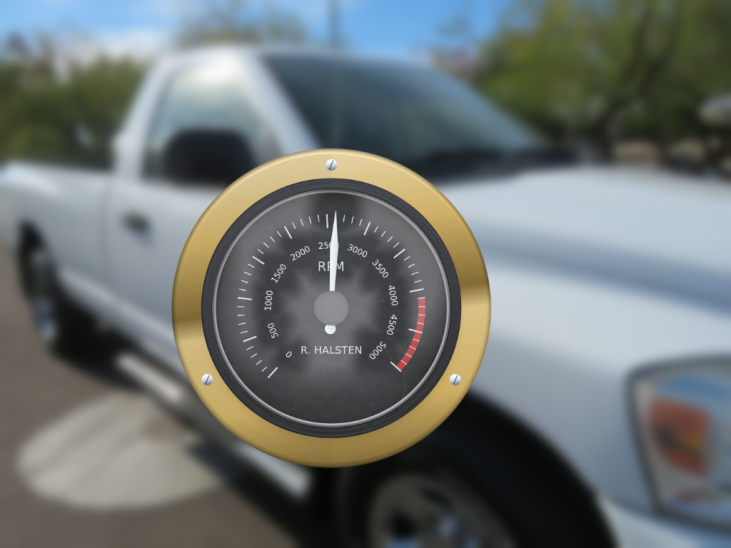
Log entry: 2600 rpm
